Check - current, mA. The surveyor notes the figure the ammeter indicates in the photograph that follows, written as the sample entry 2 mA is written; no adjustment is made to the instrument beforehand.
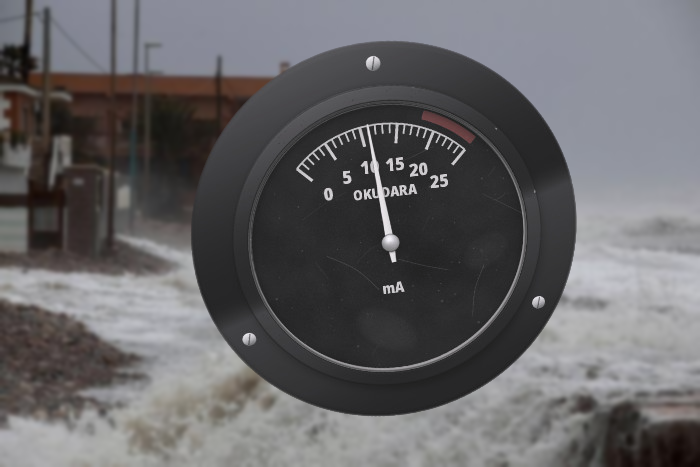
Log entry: 11 mA
